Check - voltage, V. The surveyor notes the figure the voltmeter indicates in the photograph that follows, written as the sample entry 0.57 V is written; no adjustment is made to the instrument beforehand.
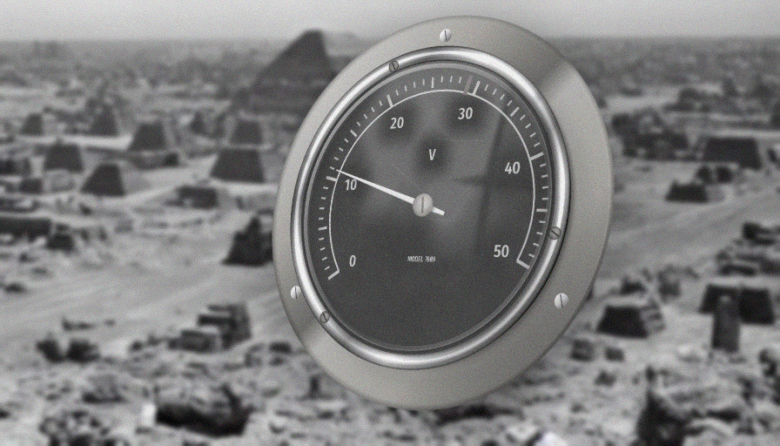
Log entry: 11 V
